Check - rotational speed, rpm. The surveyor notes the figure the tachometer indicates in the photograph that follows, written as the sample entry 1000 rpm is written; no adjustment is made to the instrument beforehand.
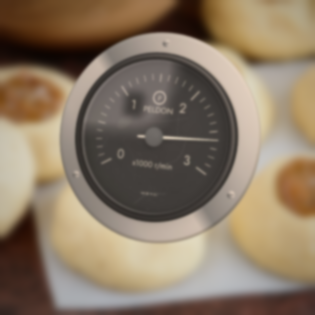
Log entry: 2600 rpm
